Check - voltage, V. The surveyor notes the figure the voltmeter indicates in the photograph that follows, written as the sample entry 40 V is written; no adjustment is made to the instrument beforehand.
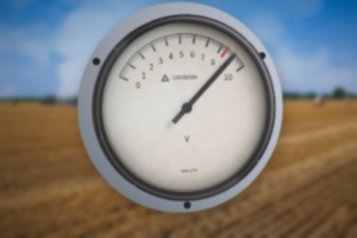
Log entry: 9 V
